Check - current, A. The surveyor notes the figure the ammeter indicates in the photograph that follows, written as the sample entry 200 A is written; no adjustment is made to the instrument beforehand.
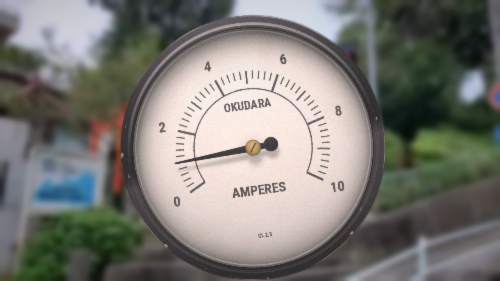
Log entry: 1 A
